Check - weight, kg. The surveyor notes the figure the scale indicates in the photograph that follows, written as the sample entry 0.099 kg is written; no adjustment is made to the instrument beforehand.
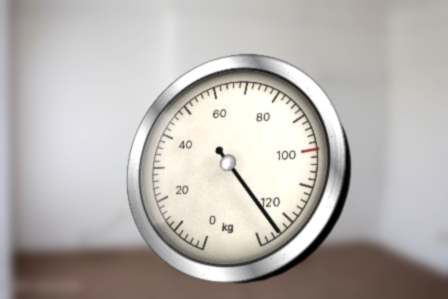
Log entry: 124 kg
